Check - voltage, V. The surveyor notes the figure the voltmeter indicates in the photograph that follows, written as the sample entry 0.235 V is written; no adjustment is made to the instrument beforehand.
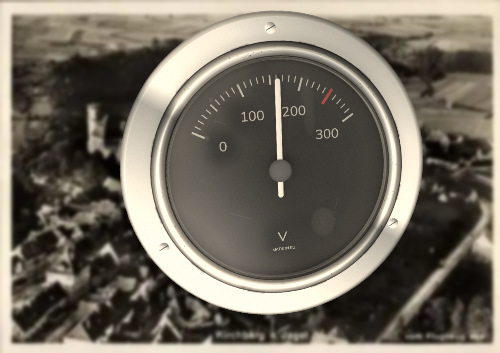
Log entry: 160 V
